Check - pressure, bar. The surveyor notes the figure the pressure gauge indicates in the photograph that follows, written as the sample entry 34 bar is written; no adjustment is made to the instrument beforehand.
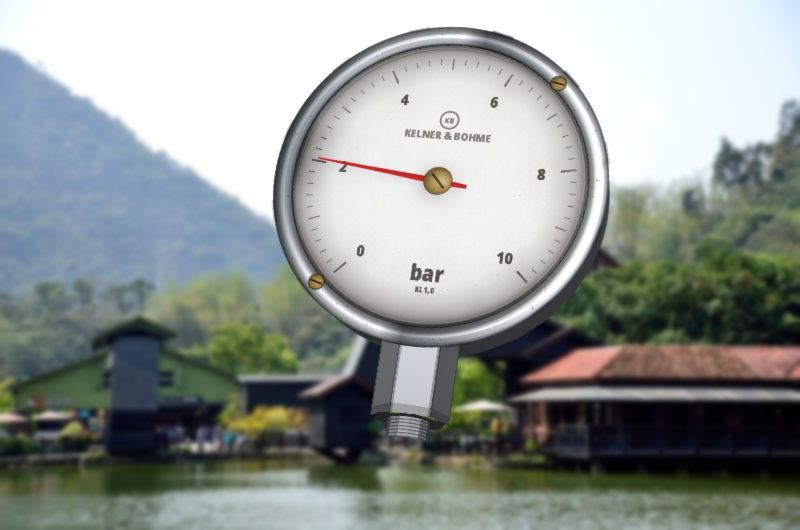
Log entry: 2 bar
